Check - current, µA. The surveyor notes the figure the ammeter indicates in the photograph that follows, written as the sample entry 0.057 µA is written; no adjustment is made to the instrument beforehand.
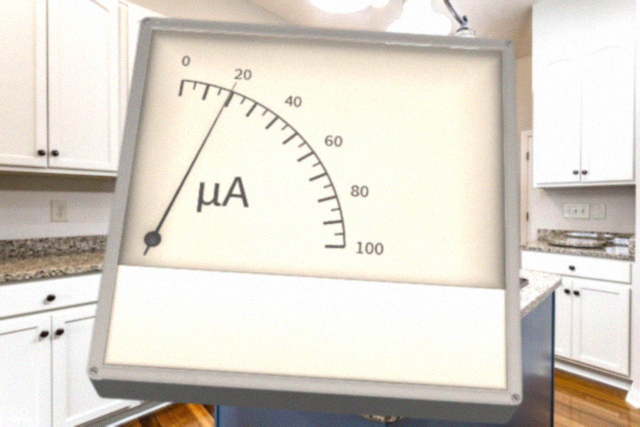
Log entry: 20 µA
